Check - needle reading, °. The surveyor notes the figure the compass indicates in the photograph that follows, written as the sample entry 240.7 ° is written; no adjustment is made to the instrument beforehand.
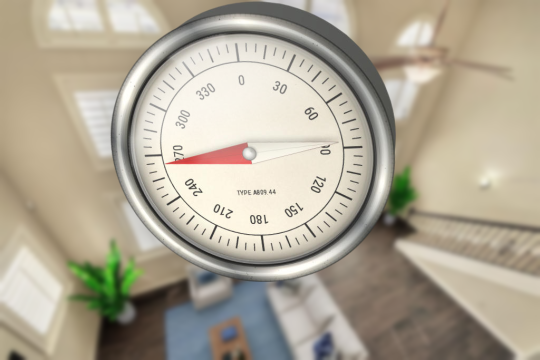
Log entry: 265 °
